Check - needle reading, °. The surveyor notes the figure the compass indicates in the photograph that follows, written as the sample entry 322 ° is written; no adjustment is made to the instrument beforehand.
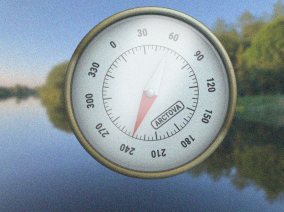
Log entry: 240 °
